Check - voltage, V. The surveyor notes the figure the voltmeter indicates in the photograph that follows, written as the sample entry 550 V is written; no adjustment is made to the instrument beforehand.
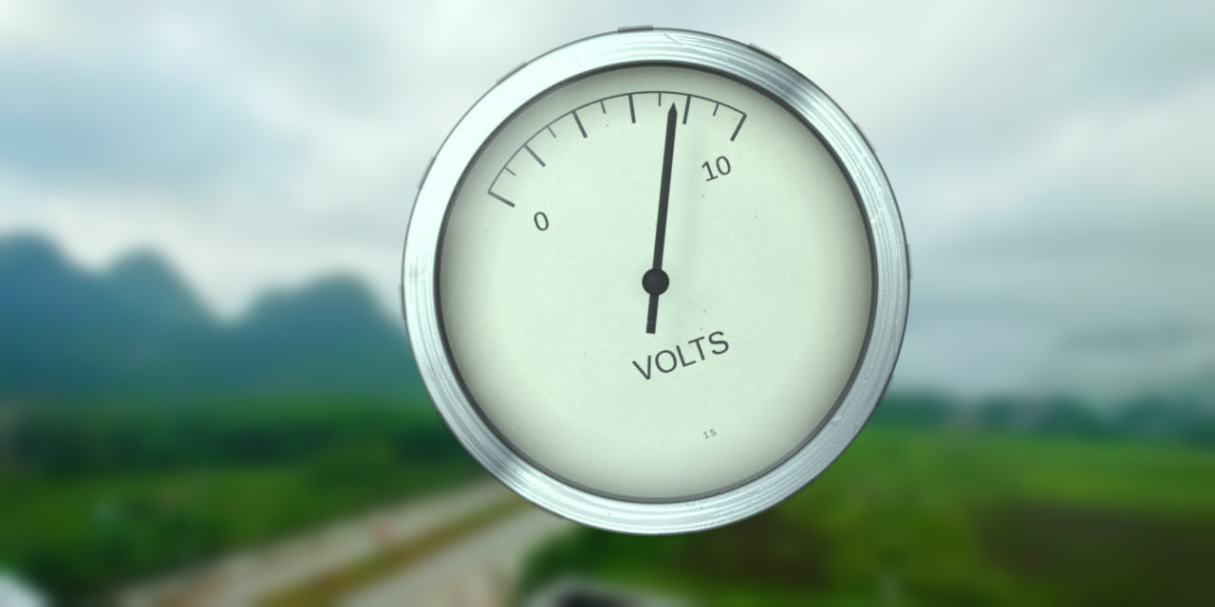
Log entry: 7.5 V
